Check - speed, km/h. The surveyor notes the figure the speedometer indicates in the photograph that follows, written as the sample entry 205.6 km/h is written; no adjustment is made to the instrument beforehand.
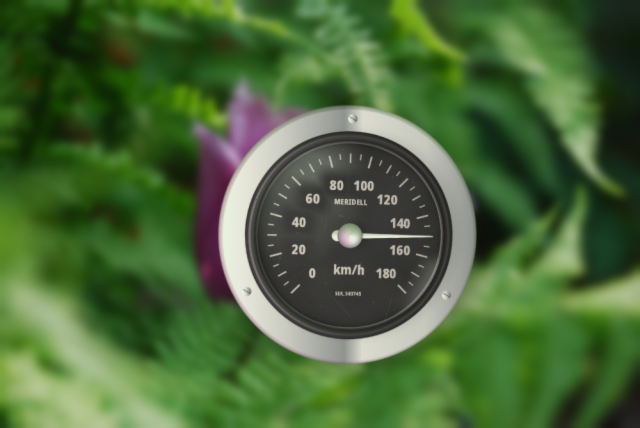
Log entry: 150 km/h
